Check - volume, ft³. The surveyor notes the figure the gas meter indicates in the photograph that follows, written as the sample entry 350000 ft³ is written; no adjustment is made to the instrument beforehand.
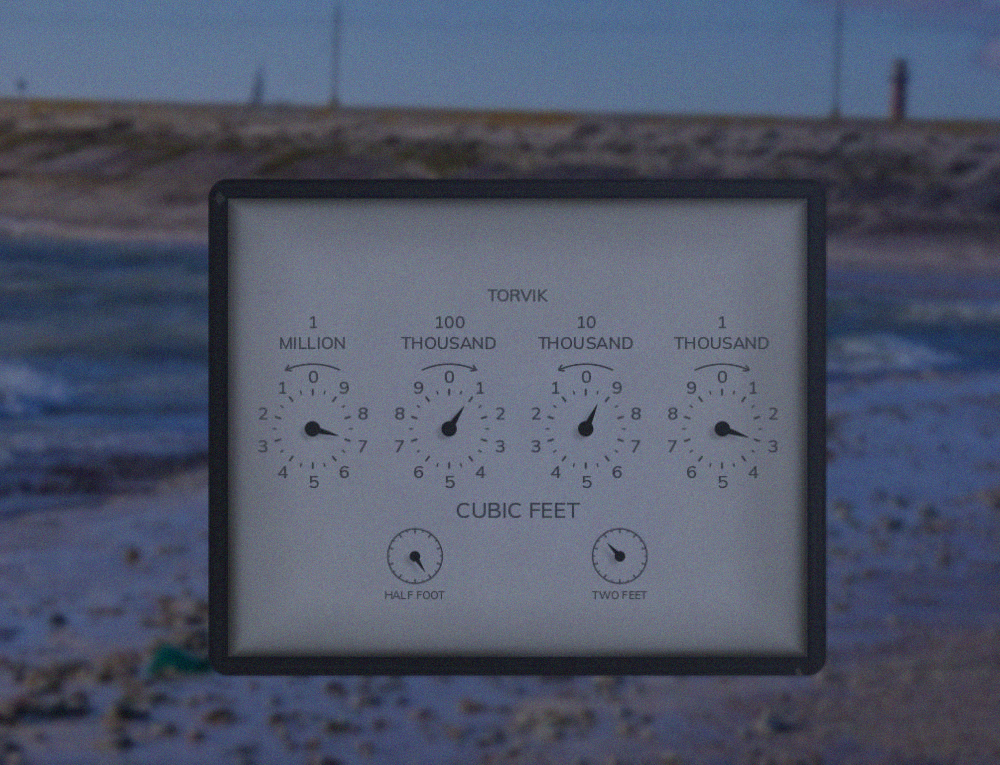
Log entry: 709300 ft³
